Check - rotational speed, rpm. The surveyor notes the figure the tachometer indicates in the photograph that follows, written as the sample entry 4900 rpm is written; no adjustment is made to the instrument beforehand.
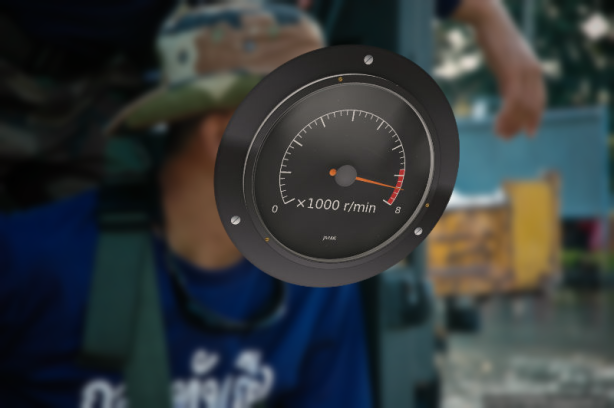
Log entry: 7400 rpm
